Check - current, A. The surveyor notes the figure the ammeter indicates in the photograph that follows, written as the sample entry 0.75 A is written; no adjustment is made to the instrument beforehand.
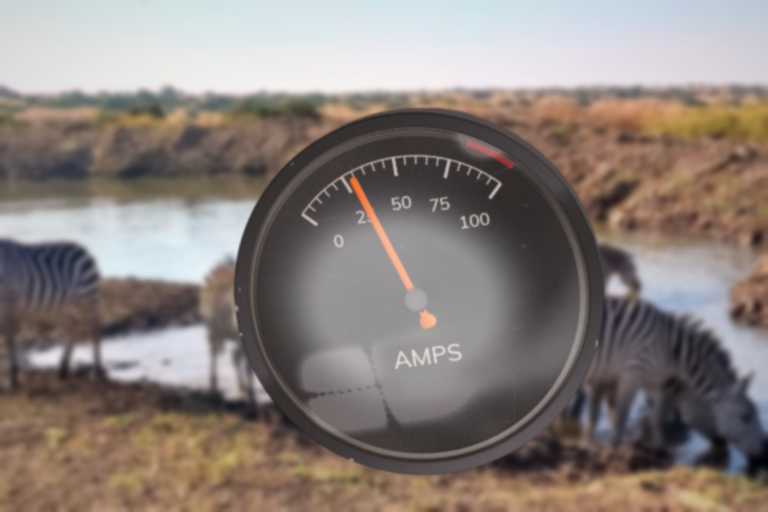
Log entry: 30 A
